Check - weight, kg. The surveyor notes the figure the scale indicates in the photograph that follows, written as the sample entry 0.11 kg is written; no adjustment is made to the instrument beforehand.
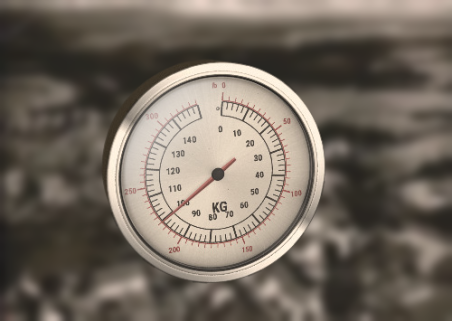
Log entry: 100 kg
